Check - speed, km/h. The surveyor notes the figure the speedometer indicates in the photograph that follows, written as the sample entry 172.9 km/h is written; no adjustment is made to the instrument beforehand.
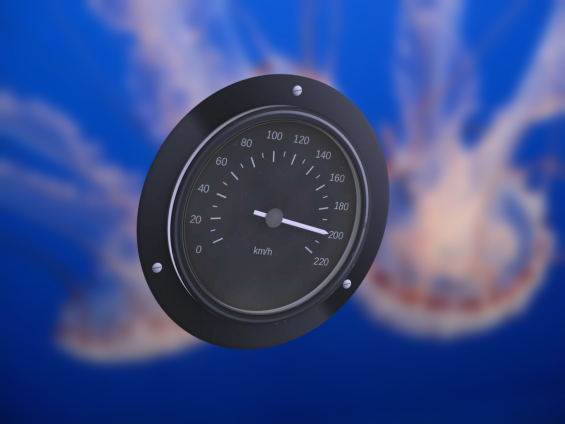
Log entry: 200 km/h
